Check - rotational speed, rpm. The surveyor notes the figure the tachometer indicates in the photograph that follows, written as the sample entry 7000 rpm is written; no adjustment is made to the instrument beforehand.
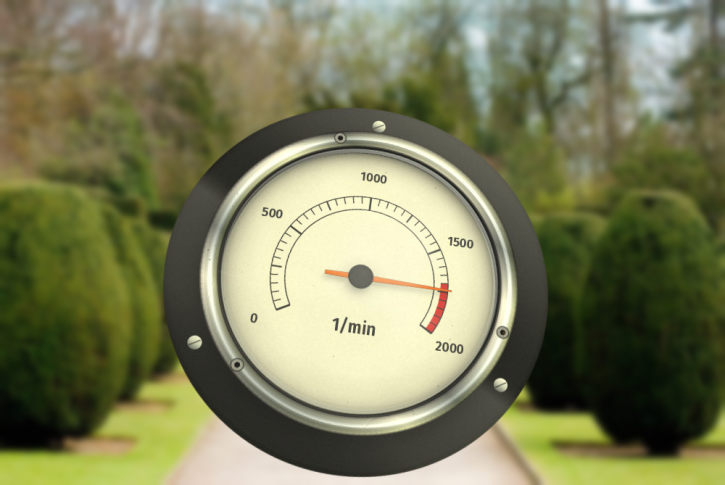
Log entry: 1750 rpm
